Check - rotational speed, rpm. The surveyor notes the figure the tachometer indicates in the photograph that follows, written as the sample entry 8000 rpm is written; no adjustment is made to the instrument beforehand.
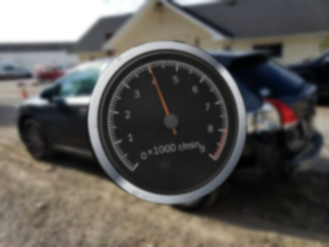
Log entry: 4000 rpm
